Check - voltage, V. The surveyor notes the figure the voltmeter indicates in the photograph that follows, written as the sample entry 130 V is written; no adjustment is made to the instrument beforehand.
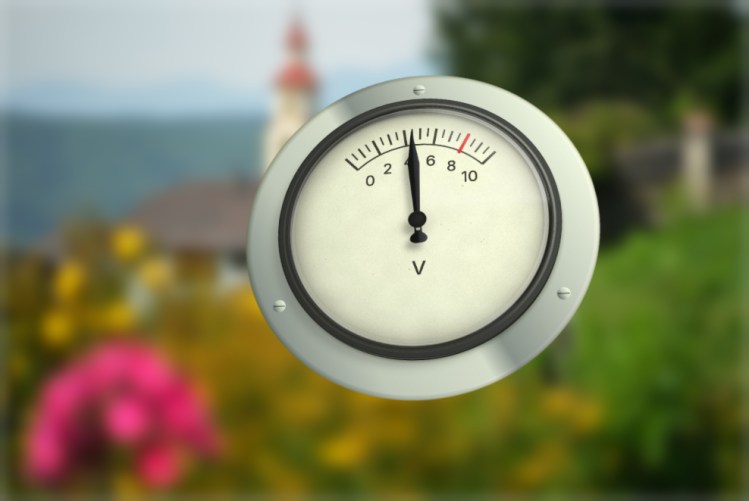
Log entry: 4.5 V
